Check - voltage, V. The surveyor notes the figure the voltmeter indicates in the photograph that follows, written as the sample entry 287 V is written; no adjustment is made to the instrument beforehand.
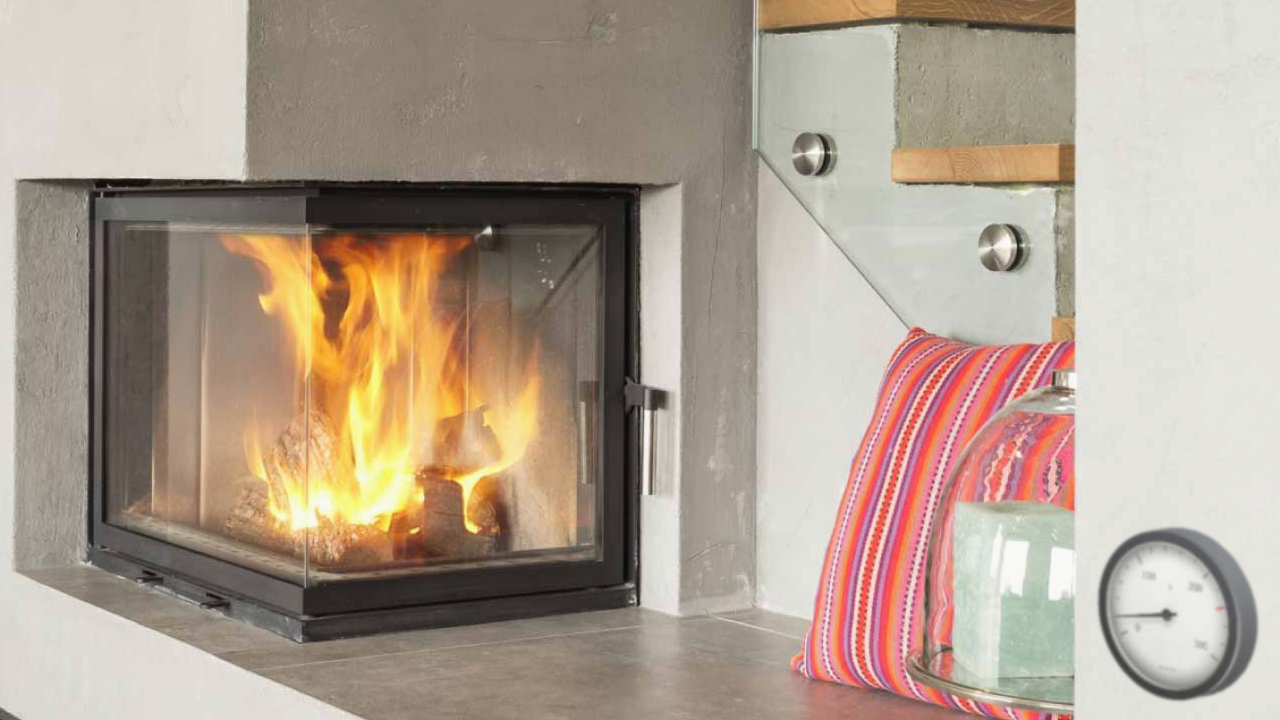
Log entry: 20 V
